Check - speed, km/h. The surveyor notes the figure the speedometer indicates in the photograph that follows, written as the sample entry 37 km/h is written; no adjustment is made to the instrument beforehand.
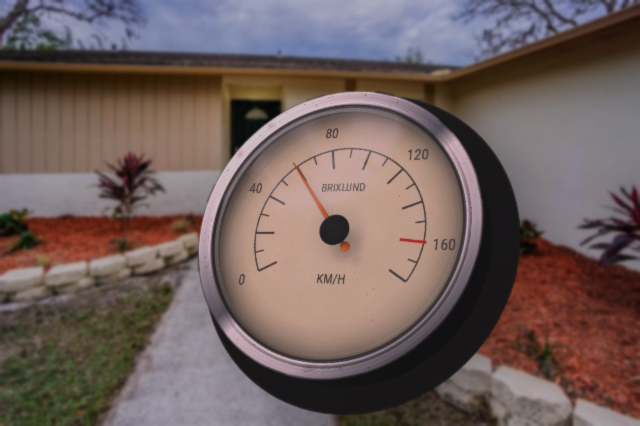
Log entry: 60 km/h
